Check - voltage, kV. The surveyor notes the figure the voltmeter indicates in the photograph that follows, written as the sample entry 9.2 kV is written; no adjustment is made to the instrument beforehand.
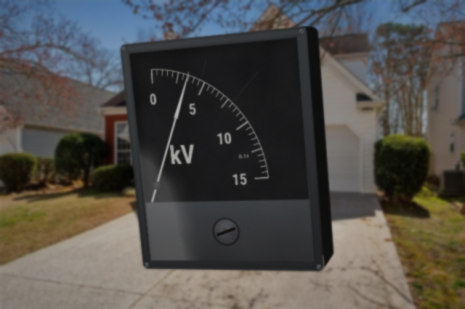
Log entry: 3.5 kV
